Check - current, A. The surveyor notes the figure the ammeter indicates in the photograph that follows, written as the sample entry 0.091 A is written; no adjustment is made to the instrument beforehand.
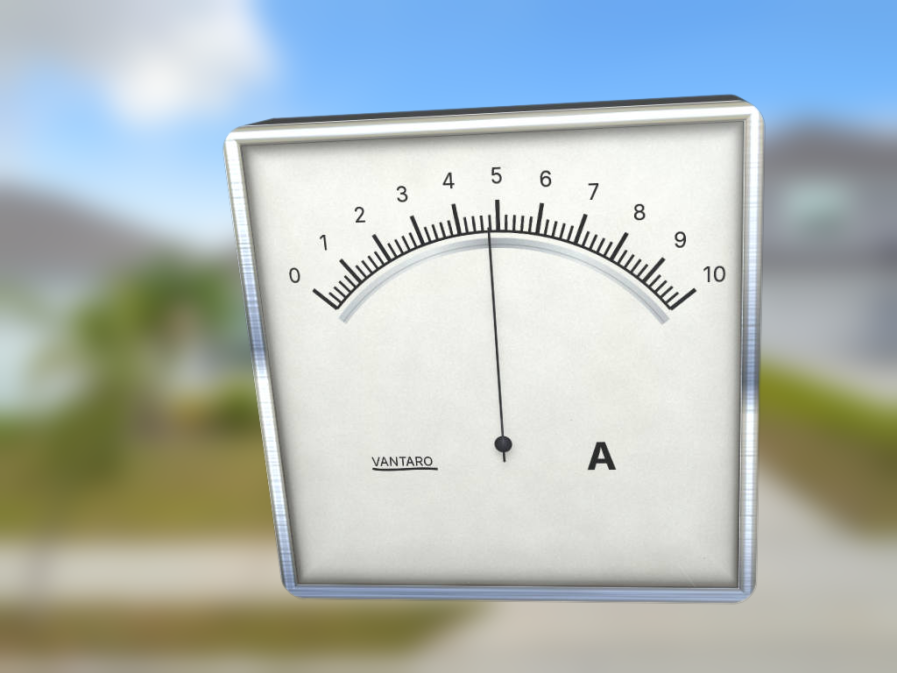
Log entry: 4.8 A
